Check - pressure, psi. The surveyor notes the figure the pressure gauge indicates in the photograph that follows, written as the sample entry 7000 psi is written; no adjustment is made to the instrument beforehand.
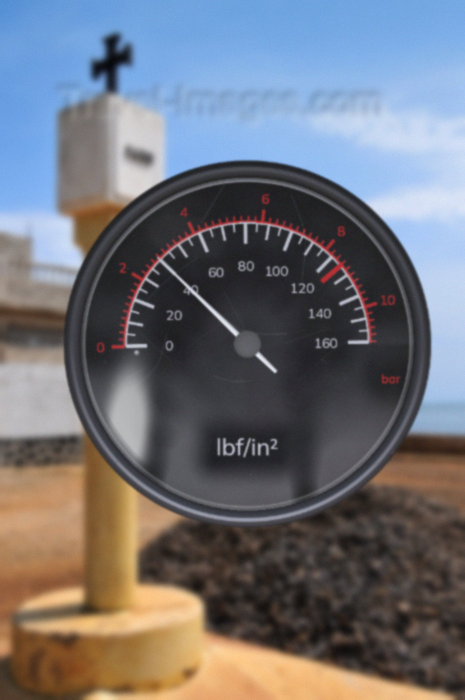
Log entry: 40 psi
